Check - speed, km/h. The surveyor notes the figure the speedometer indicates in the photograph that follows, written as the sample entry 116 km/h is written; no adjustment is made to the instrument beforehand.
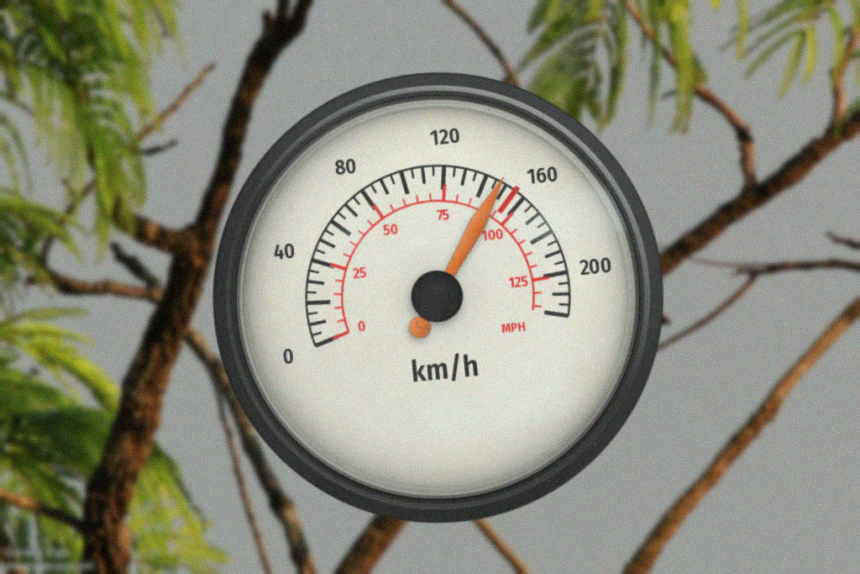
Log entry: 147.5 km/h
